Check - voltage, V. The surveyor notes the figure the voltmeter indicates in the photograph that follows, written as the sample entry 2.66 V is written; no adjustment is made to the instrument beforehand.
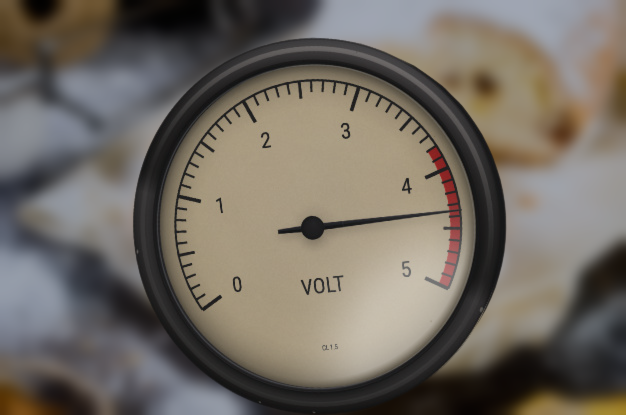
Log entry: 4.35 V
